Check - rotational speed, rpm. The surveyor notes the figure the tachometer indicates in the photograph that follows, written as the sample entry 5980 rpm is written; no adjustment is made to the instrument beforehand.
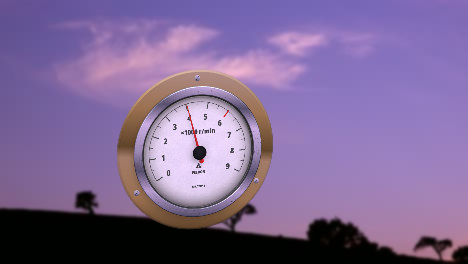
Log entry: 4000 rpm
